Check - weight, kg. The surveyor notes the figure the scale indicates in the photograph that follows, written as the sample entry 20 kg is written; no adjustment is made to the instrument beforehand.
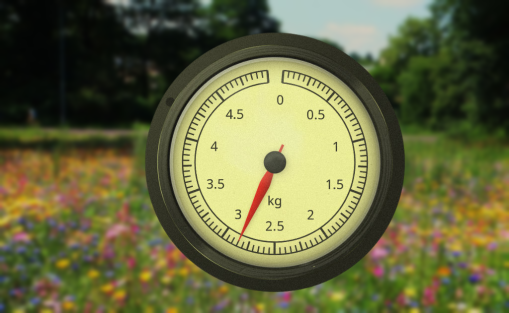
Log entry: 2.85 kg
